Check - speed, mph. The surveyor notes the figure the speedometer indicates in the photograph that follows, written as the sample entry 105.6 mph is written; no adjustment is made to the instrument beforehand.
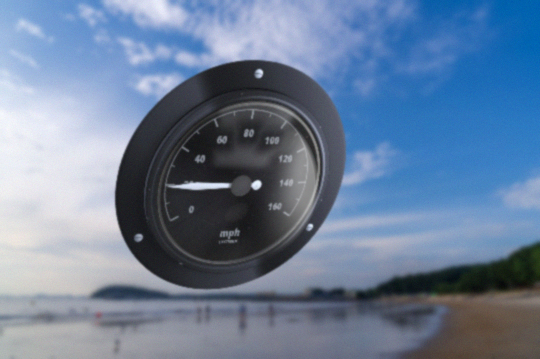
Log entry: 20 mph
